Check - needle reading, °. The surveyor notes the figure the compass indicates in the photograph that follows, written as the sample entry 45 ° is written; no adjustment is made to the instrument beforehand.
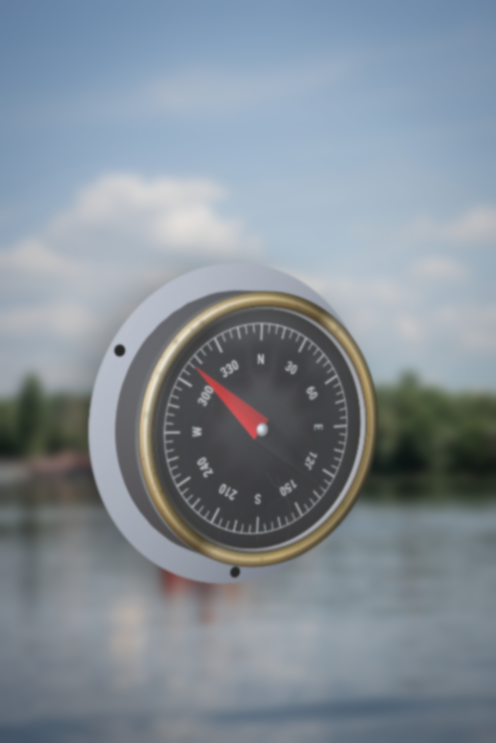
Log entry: 310 °
